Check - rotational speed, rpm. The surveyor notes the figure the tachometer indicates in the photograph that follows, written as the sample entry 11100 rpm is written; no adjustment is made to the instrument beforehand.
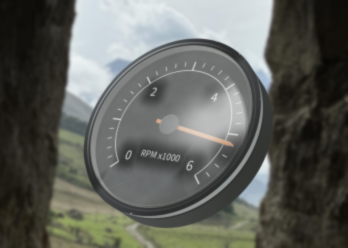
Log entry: 5200 rpm
